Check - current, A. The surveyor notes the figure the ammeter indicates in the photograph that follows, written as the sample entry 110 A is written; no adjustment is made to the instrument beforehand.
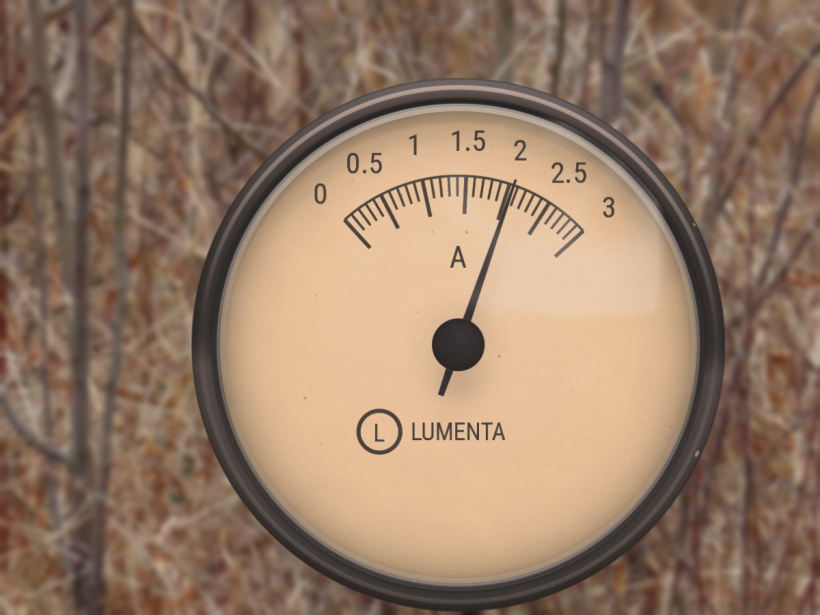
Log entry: 2.05 A
